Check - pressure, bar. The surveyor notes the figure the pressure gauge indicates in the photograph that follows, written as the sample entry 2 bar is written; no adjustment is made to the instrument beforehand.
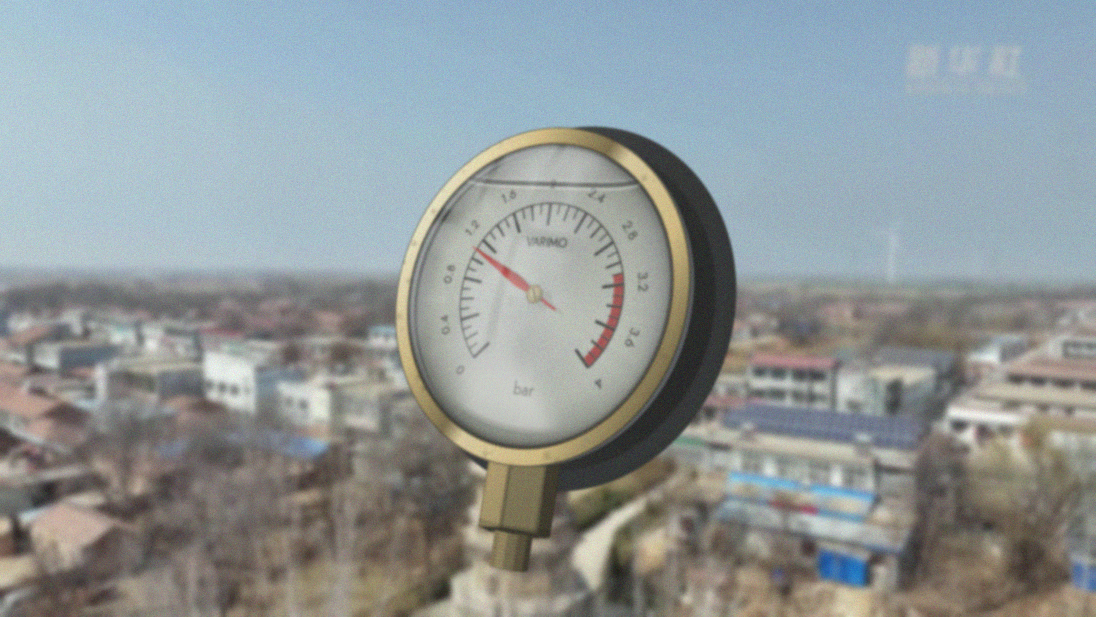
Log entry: 1.1 bar
